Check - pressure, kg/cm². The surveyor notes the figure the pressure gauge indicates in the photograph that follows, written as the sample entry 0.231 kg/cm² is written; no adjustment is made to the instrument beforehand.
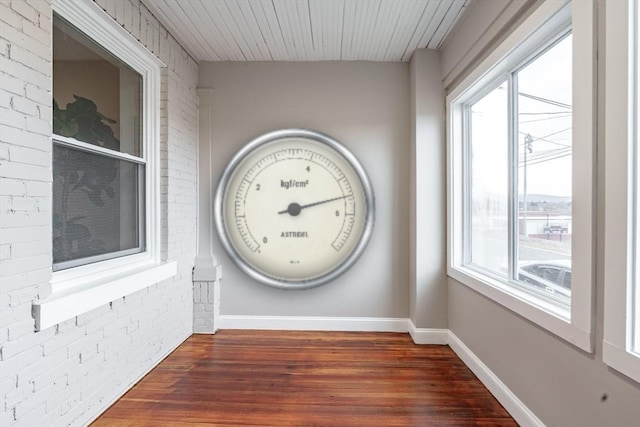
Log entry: 5.5 kg/cm²
